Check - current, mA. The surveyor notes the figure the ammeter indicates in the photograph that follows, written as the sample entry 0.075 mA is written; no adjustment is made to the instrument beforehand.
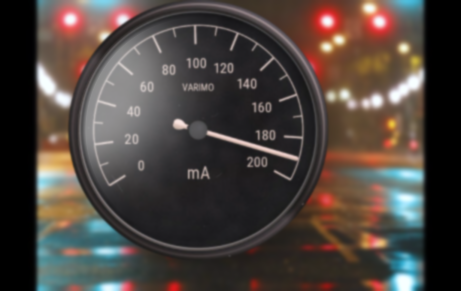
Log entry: 190 mA
